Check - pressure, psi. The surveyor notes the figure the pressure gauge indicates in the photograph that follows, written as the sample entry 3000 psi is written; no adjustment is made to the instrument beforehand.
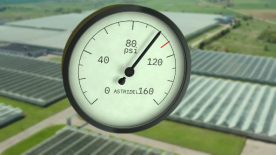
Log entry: 100 psi
